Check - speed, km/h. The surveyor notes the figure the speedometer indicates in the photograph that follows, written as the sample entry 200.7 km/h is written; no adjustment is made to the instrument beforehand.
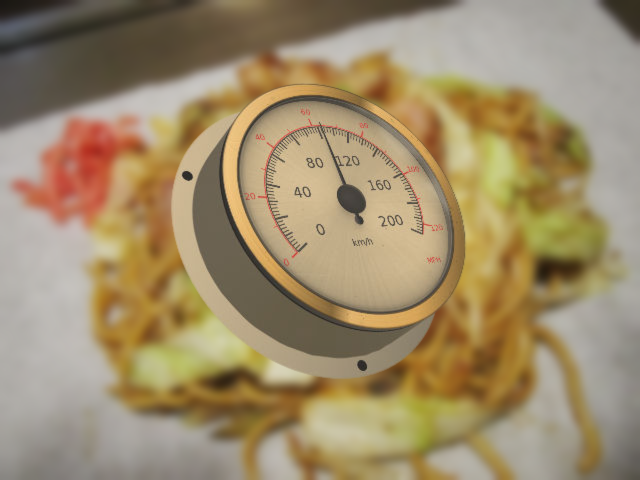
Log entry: 100 km/h
